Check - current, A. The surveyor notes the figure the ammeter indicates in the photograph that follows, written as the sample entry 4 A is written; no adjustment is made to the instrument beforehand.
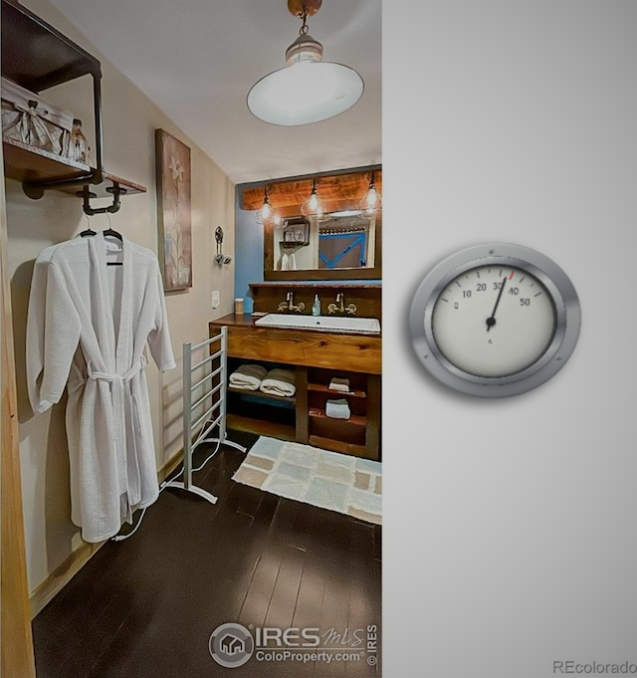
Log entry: 32.5 A
